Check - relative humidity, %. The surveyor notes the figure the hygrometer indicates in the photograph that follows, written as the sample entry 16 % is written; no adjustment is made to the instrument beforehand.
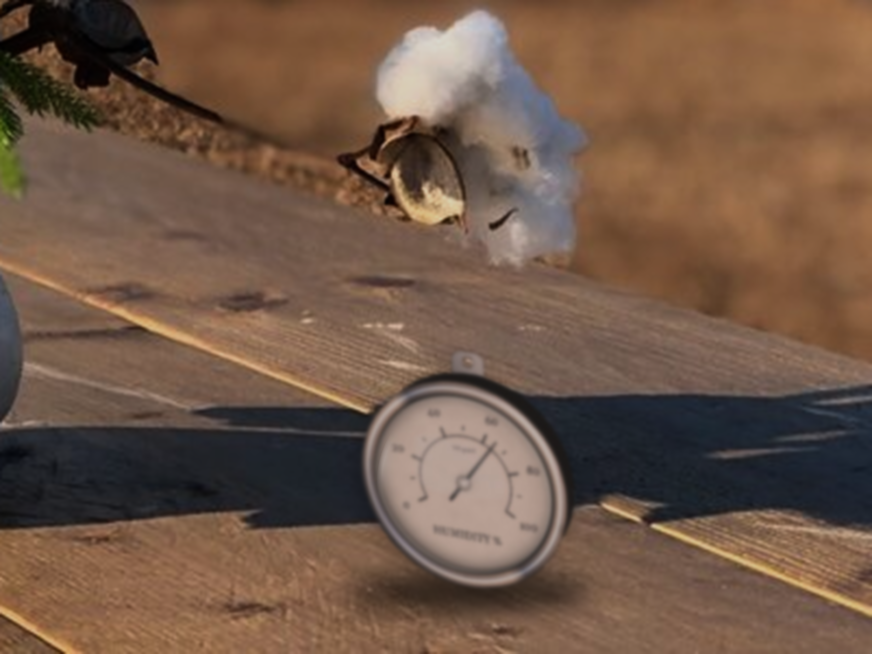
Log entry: 65 %
